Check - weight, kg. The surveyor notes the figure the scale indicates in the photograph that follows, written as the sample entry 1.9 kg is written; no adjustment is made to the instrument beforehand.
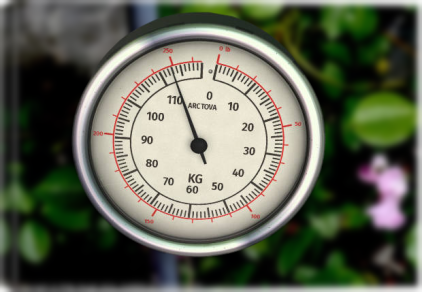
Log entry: 113 kg
